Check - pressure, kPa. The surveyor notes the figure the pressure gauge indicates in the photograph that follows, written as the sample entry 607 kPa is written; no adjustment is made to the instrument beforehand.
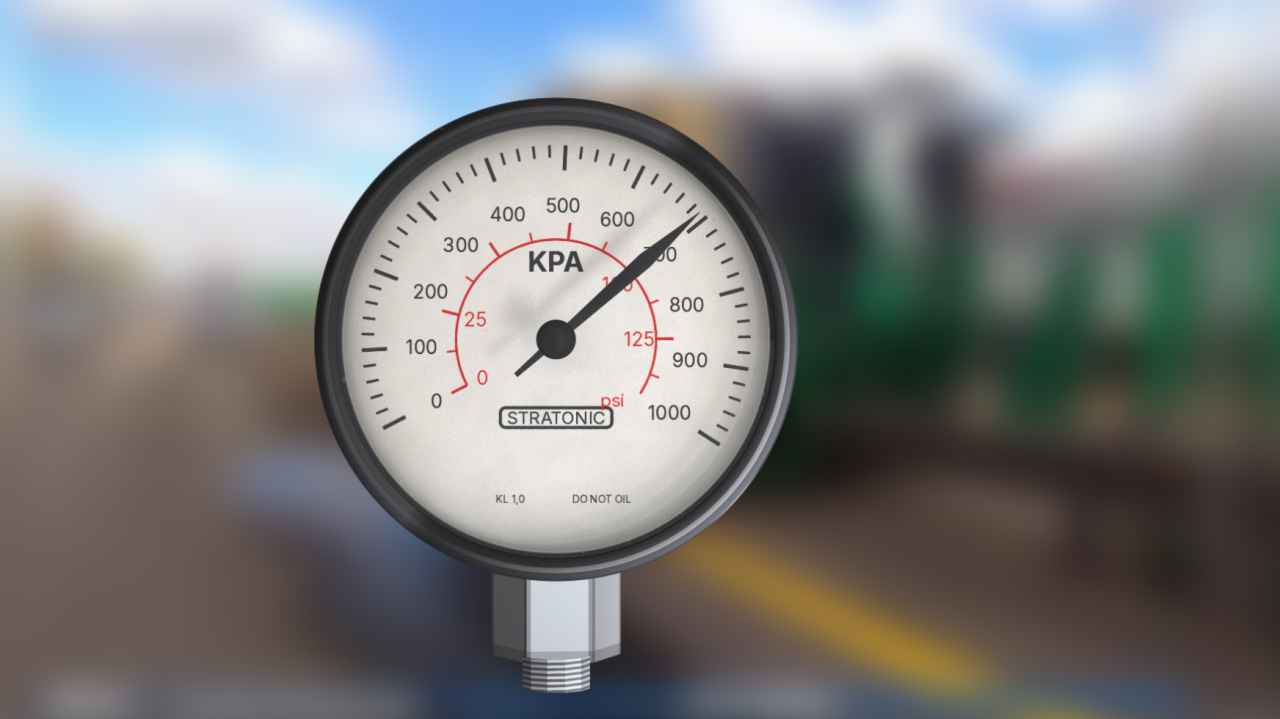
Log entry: 690 kPa
